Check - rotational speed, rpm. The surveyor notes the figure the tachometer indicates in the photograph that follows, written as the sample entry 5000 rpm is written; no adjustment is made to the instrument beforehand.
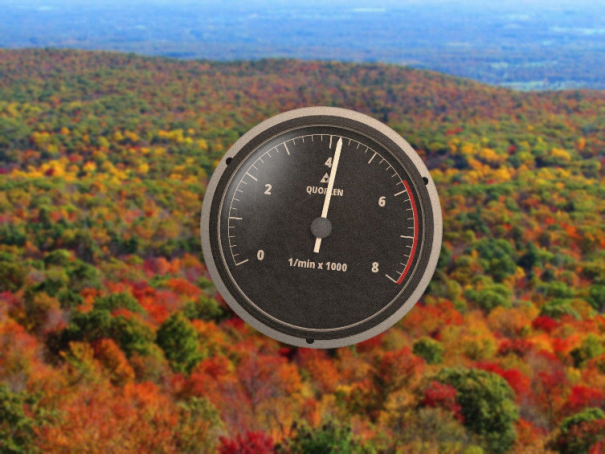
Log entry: 4200 rpm
